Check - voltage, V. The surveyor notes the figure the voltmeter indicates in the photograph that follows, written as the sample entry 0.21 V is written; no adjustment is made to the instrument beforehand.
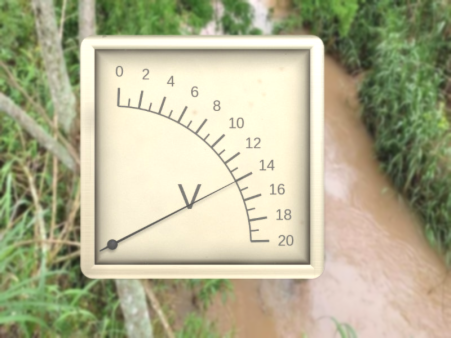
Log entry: 14 V
